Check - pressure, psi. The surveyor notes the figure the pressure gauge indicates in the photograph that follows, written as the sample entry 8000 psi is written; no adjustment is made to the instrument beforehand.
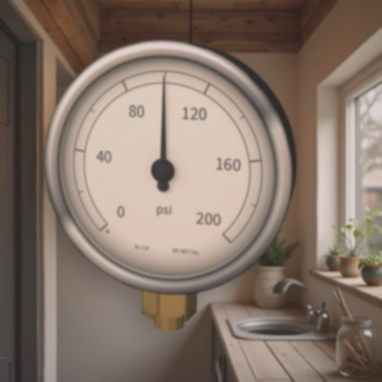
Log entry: 100 psi
